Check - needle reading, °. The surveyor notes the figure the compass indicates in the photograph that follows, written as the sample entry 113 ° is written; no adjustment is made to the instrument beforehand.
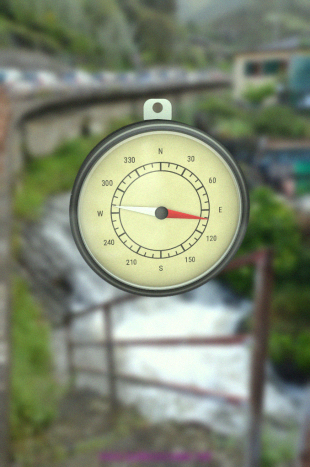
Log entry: 100 °
